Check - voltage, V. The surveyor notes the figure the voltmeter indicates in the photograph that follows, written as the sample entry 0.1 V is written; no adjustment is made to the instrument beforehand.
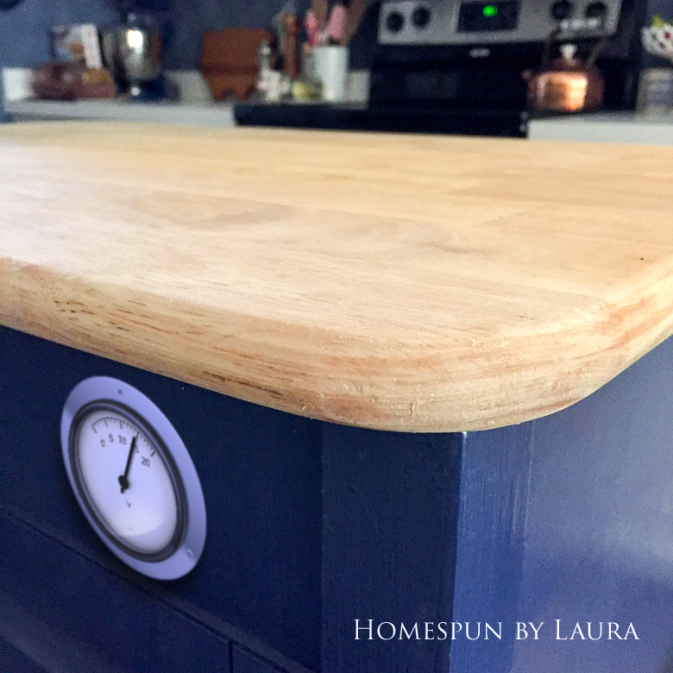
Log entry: 15 V
